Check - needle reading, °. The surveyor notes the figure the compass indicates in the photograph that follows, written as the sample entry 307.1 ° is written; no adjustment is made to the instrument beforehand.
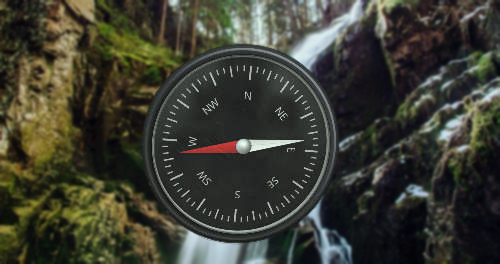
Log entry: 260 °
